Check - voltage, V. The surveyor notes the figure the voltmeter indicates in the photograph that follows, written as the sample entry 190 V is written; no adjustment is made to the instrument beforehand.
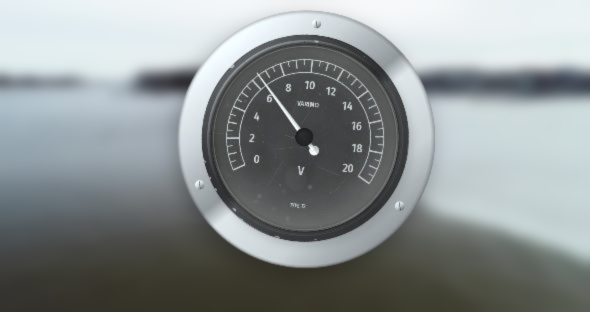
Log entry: 6.5 V
